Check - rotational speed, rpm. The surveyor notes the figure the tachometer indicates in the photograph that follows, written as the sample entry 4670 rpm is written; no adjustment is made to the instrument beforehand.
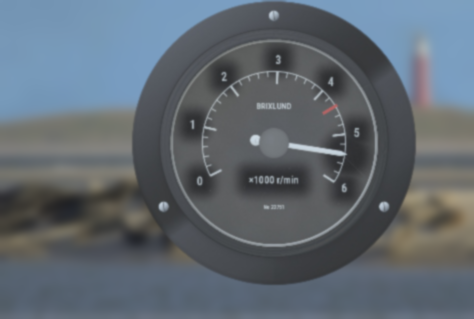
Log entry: 5400 rpm
